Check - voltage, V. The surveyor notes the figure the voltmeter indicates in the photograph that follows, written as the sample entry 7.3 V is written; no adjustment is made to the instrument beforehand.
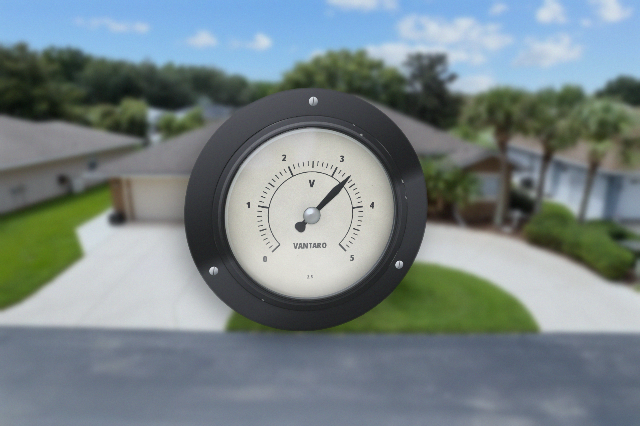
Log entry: 3.3 V
